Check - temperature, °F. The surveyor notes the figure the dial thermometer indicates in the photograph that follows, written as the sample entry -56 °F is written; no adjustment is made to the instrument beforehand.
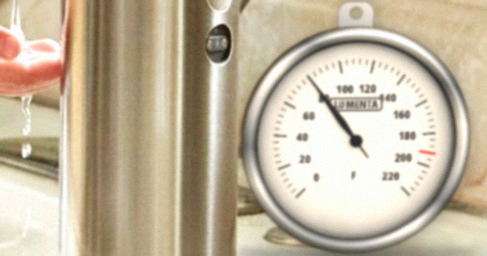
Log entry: 80 °F
